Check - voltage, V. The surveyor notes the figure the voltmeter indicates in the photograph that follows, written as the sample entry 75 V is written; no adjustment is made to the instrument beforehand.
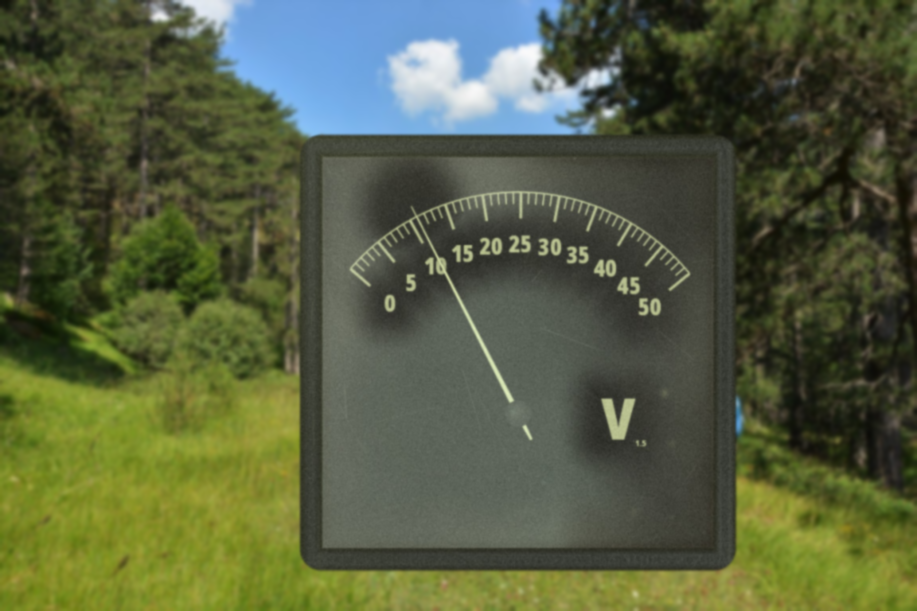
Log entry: 11 V
